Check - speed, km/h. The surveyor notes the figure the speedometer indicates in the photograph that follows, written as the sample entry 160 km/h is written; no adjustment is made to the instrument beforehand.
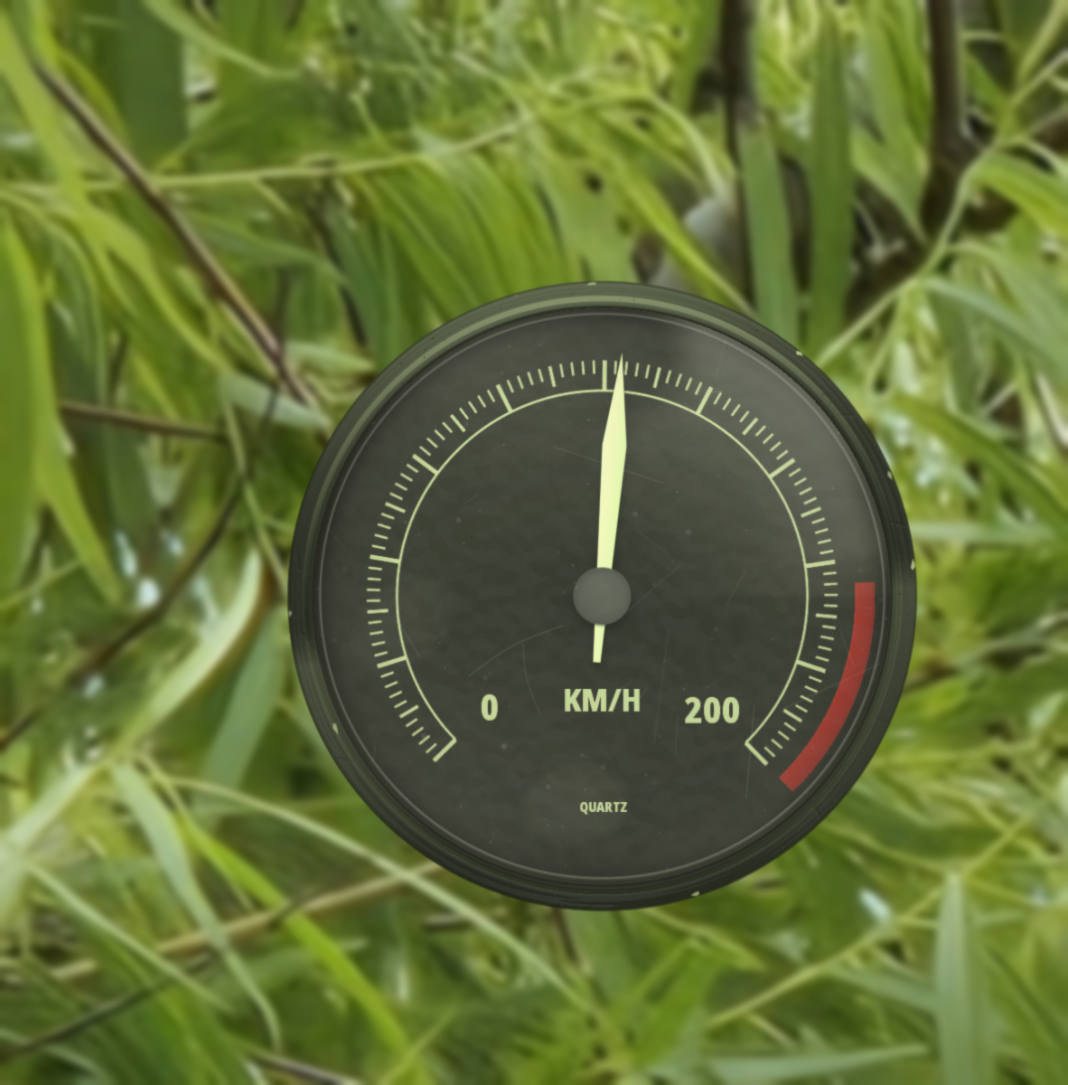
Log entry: 103 km/h
